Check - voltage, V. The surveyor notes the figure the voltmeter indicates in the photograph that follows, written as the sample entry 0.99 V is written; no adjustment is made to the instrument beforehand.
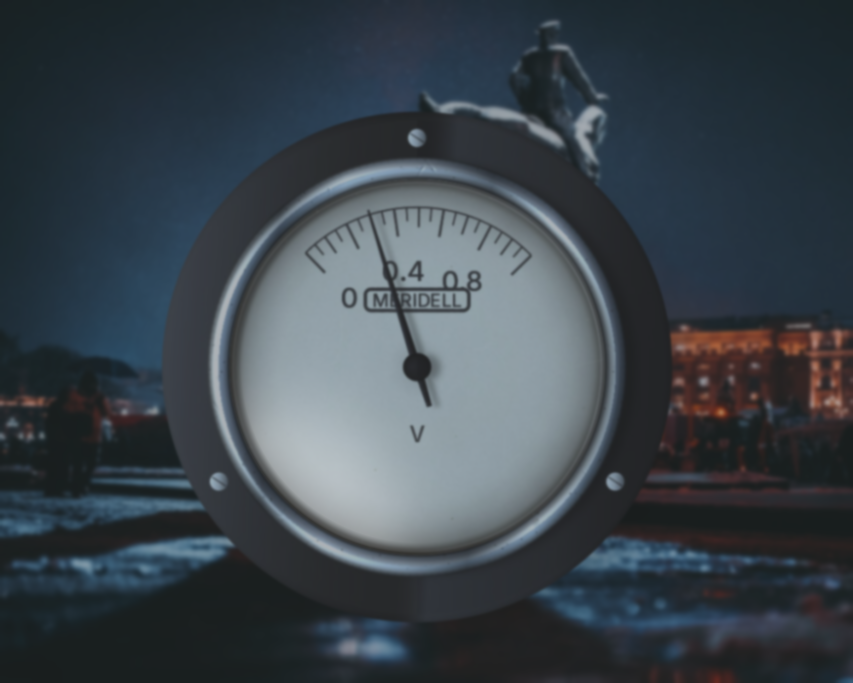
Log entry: 0.3 V
